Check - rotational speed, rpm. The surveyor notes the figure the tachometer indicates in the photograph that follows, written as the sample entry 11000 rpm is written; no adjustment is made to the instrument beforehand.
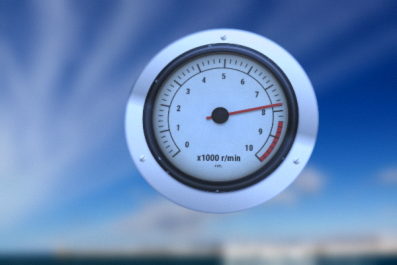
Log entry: 7800 rpm
